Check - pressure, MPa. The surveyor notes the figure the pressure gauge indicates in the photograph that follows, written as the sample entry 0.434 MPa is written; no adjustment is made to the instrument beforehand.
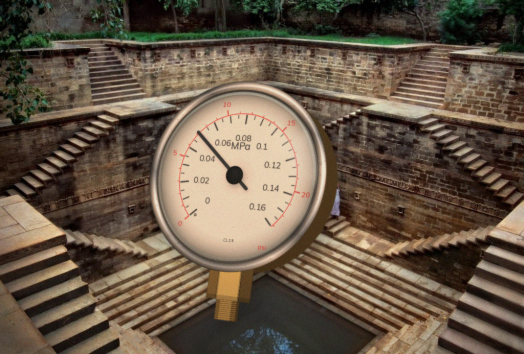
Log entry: 0.05 MPa
